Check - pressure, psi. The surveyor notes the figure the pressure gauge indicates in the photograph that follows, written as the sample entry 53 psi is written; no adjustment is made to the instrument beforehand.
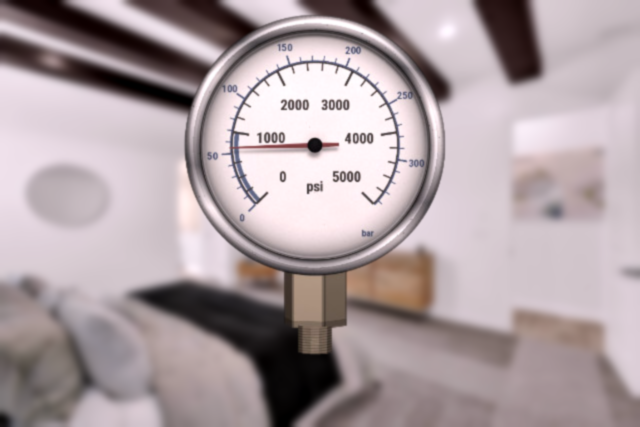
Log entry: 800 psi
